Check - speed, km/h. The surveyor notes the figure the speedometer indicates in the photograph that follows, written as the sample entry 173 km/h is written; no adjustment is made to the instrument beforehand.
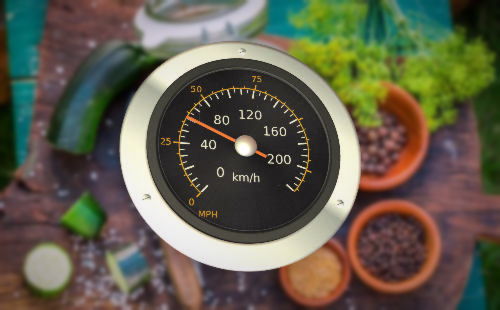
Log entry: 60 km/h
